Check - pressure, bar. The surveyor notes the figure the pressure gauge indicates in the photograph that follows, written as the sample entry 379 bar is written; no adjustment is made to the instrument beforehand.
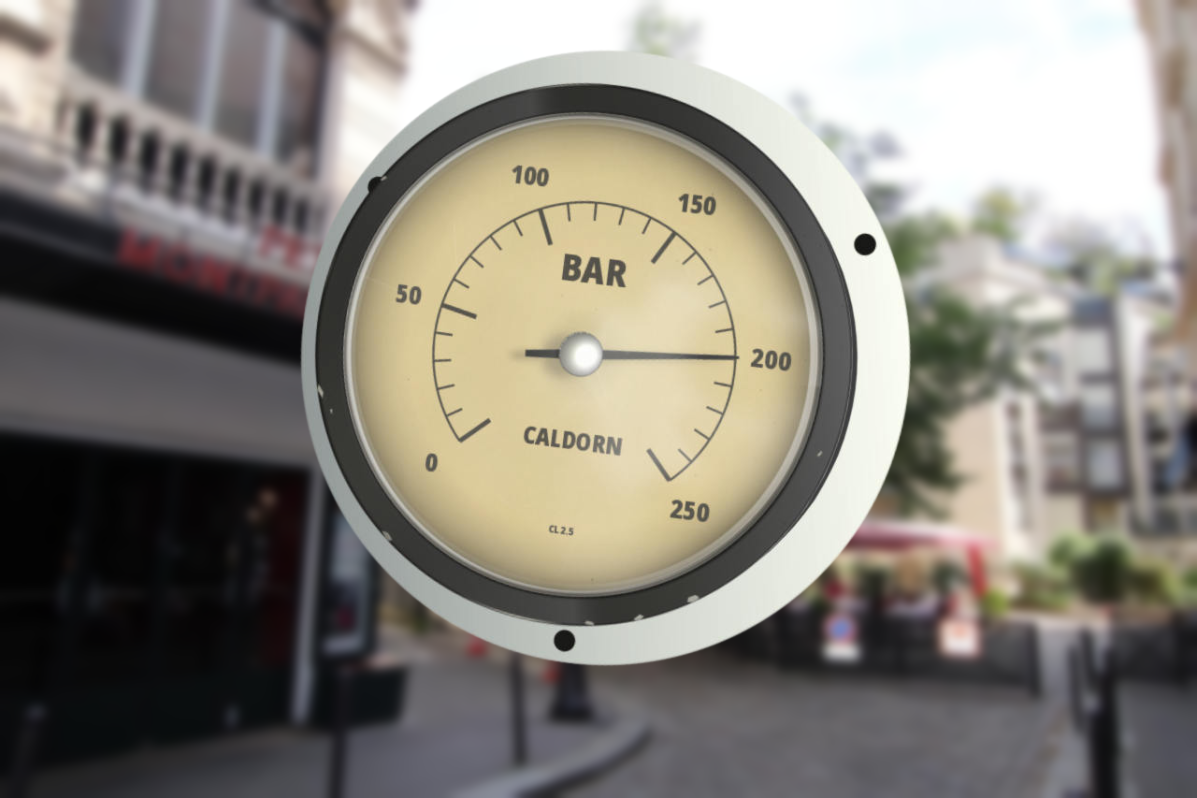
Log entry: 200 bar
